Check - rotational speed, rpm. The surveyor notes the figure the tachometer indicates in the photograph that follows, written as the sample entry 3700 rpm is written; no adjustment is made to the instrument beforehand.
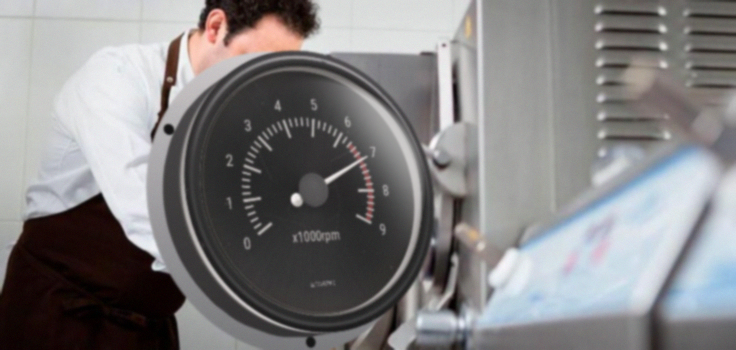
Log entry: 7000 rpm
